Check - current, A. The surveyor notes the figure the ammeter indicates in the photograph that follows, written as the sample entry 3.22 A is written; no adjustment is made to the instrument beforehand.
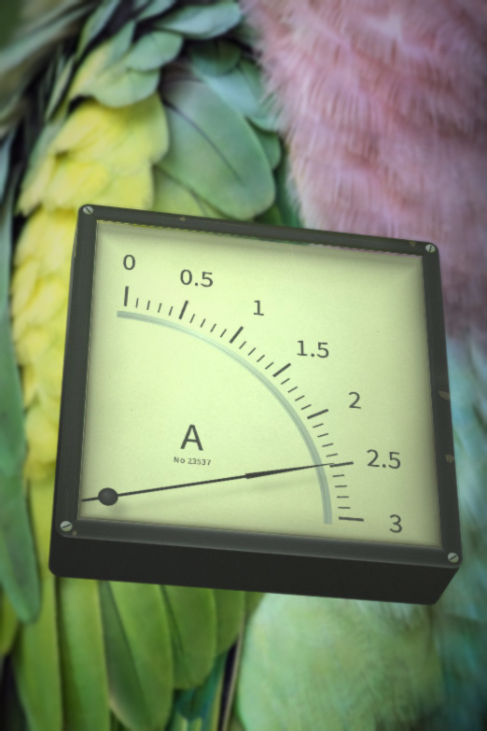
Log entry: 2.5 A
